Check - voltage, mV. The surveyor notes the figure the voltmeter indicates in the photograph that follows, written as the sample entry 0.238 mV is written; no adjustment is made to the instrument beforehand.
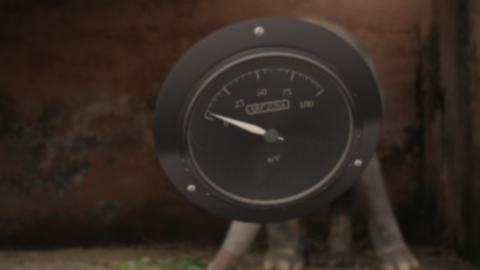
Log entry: 5 mV
